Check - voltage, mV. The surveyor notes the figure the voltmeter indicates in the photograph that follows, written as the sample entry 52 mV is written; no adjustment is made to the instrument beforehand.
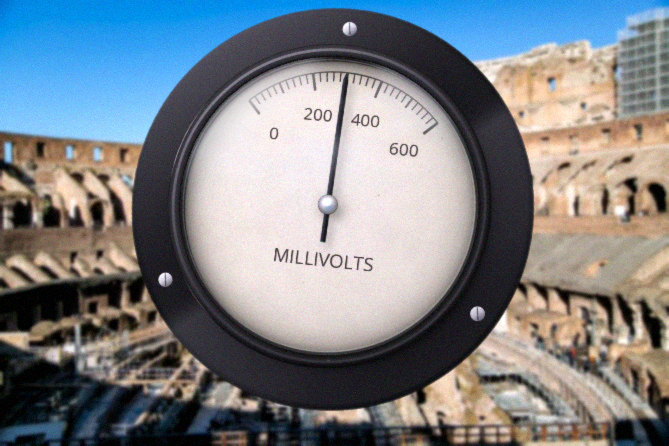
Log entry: 300 mV
